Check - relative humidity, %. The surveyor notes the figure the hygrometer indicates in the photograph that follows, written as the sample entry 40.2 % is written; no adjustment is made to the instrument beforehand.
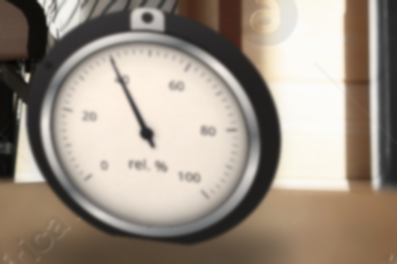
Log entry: 40 %
